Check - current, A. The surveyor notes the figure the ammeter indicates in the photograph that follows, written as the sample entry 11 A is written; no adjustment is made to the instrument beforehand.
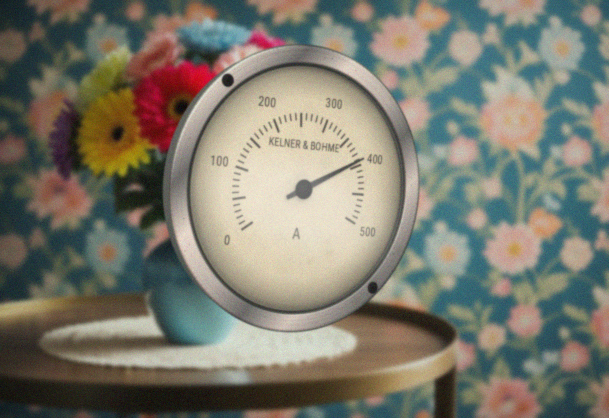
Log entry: 390 A
